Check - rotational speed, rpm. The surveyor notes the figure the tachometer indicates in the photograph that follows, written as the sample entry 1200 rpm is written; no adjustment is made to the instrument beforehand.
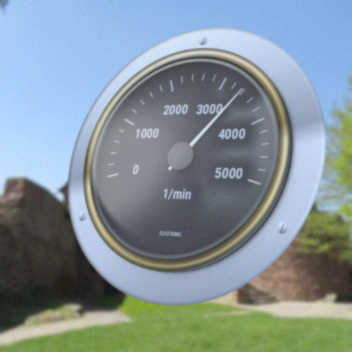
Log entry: 3400 rpm
